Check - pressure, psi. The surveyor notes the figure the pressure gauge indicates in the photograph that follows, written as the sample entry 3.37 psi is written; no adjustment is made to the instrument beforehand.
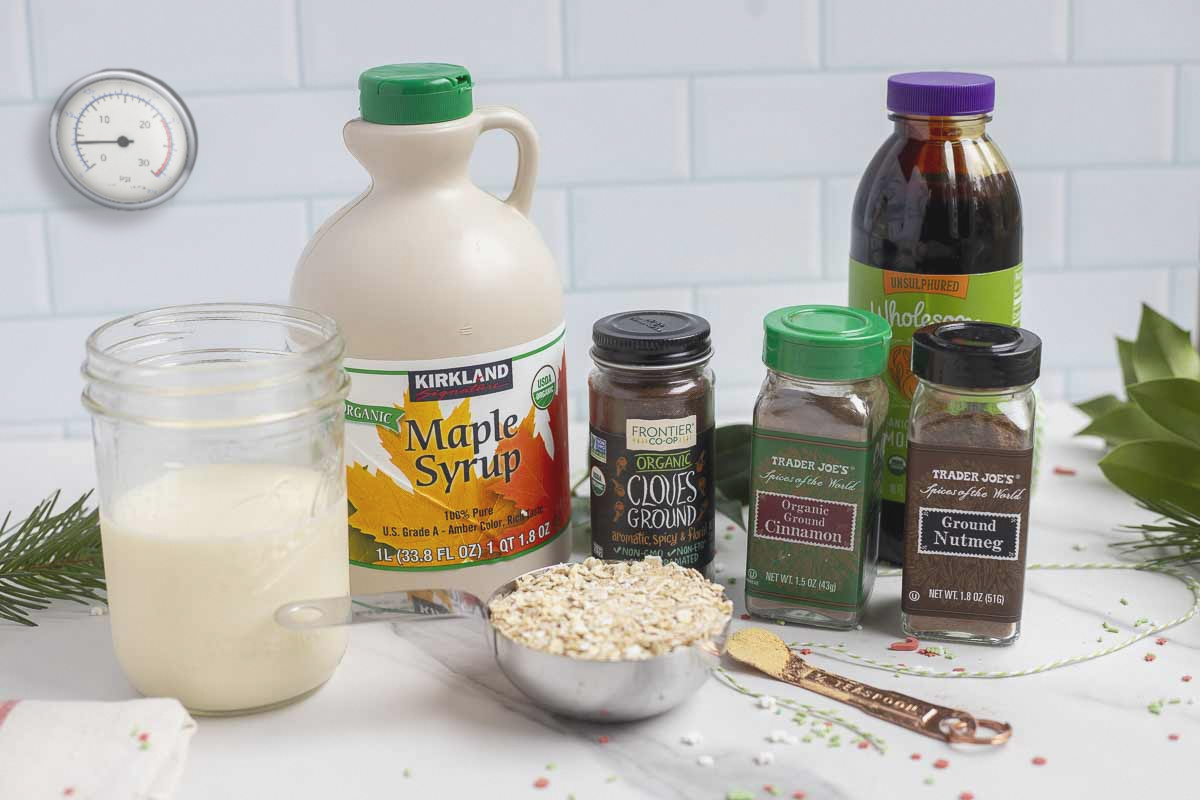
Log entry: 4 psi
